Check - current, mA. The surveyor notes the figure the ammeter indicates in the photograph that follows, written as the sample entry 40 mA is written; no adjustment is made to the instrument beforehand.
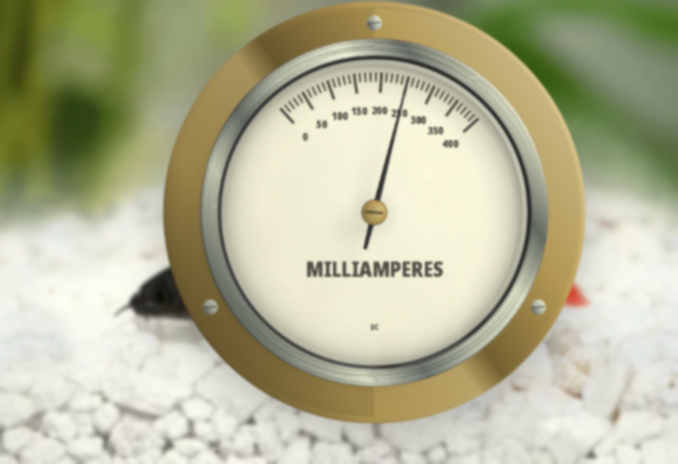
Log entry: 250 mA
